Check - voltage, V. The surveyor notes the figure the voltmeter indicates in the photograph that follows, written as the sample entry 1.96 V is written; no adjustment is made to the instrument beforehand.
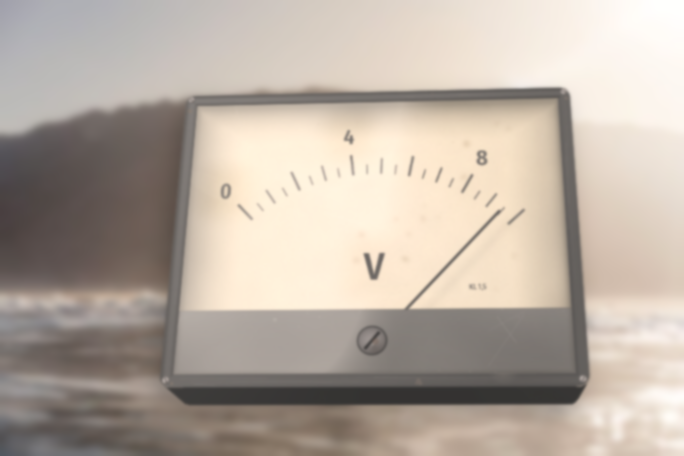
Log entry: 9.5 V
